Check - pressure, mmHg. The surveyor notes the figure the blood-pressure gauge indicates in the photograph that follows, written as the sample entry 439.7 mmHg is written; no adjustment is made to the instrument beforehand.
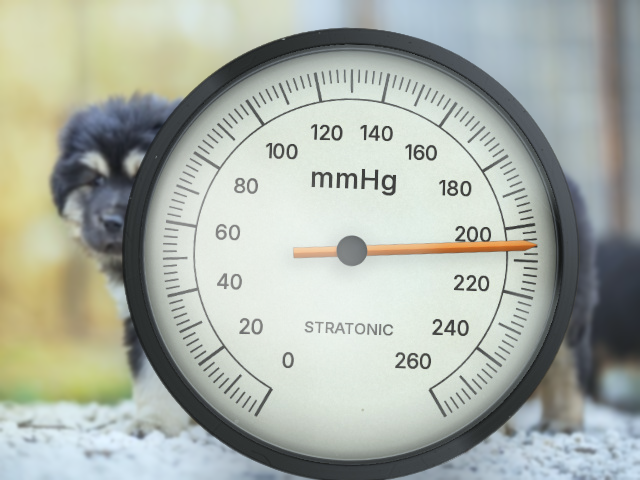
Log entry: 206 mmHg
